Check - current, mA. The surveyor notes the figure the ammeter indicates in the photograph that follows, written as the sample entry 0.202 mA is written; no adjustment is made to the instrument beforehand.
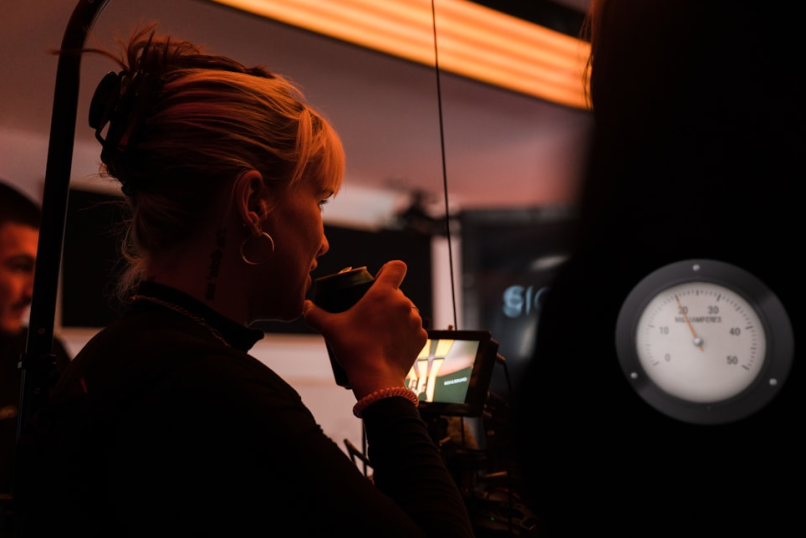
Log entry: 20 mA
